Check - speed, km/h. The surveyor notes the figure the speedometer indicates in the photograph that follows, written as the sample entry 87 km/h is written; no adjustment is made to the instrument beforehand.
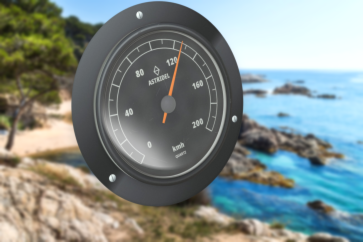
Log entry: 125 km/h
